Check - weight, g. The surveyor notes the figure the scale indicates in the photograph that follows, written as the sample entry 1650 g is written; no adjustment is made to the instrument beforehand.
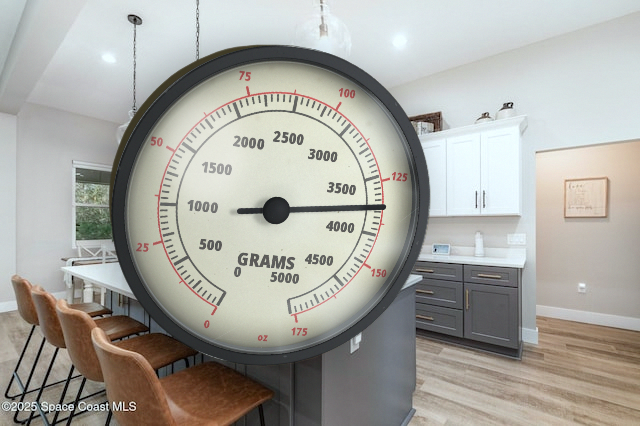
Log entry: 3750 g
